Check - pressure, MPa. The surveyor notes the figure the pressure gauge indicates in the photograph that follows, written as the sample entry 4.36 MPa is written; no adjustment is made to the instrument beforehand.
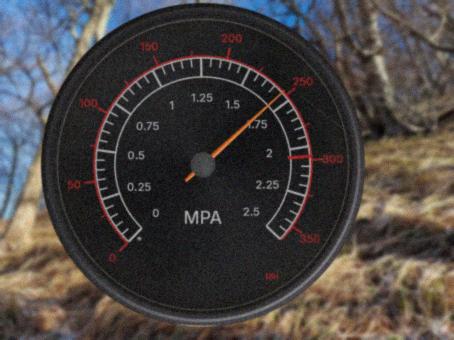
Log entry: 1.7 MPa
